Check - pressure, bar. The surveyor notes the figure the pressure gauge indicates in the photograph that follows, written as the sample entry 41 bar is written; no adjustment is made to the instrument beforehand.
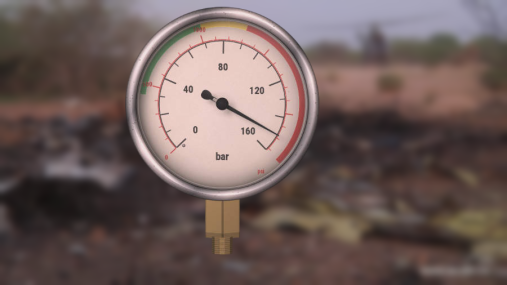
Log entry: 150 bar
